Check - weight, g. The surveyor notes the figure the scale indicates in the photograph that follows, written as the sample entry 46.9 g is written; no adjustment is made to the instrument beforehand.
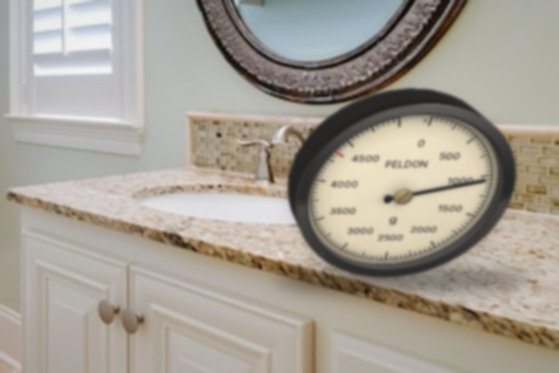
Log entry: 1000 g
